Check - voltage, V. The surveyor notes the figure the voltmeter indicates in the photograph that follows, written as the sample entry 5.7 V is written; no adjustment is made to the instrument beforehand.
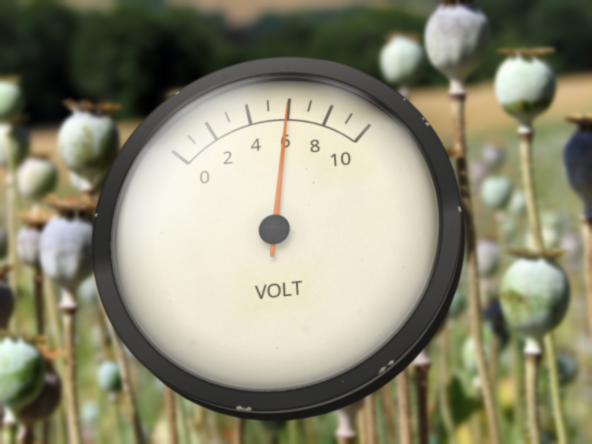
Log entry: 6 V
